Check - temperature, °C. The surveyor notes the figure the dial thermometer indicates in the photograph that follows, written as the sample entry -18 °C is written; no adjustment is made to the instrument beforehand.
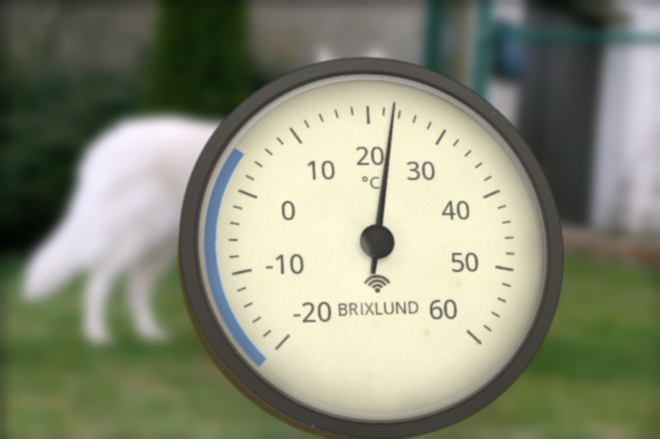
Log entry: 23 °C
